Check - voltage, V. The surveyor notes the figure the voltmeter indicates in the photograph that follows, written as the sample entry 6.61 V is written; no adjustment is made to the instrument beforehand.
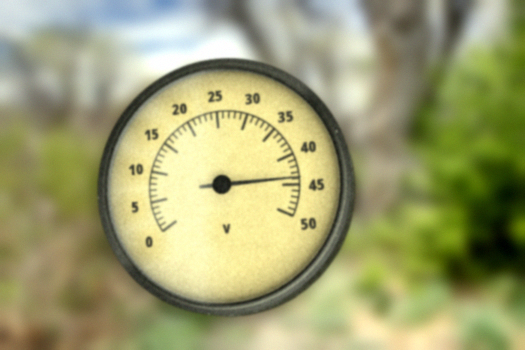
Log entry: 44 V
